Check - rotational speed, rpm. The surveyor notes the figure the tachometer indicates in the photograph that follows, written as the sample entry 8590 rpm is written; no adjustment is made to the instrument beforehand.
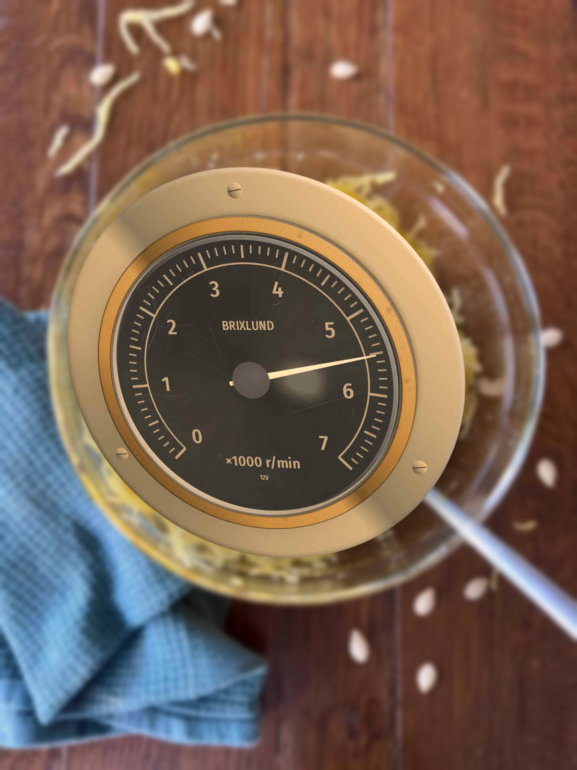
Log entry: 5500 rpm
